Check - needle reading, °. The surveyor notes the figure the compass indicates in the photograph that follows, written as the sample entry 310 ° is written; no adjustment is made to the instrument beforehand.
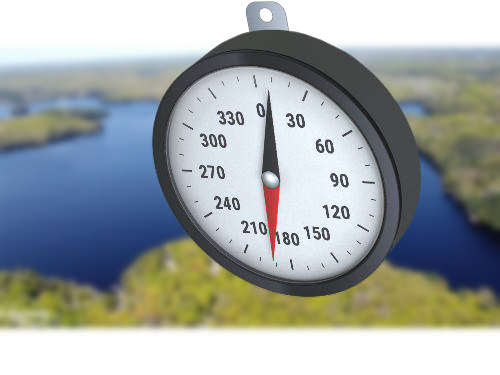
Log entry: 190 °
